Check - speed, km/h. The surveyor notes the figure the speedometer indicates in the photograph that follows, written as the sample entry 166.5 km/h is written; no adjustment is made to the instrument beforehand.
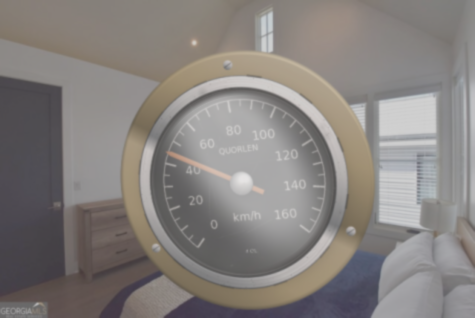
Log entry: 45 km/h
